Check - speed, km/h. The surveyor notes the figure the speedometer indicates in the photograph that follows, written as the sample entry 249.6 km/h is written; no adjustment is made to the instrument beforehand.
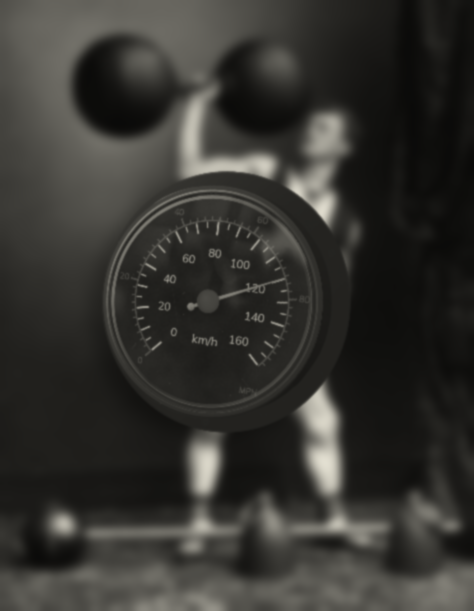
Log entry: 120 km/h
